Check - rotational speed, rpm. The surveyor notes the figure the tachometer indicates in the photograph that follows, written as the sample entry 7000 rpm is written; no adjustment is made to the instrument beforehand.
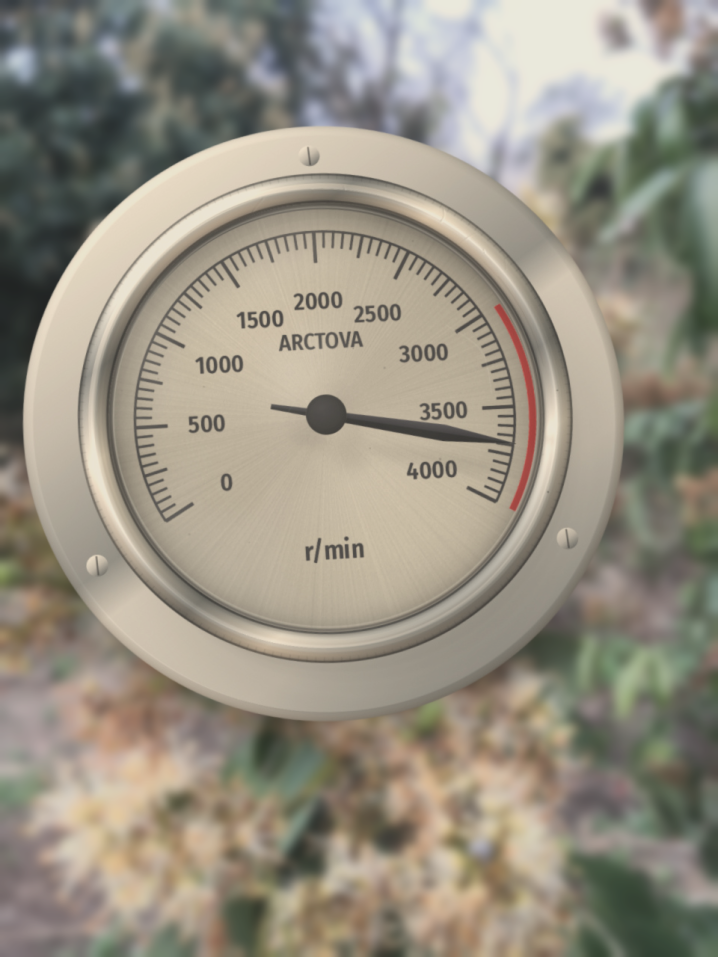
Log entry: 3700 rpm
